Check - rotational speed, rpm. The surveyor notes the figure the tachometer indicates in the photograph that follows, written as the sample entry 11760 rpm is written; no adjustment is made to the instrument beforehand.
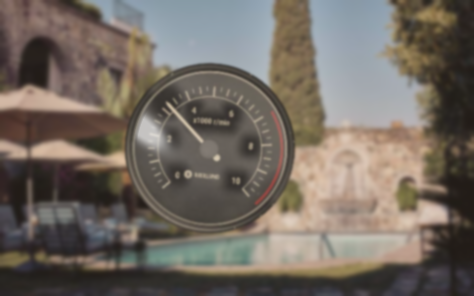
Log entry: 3250 rpm
